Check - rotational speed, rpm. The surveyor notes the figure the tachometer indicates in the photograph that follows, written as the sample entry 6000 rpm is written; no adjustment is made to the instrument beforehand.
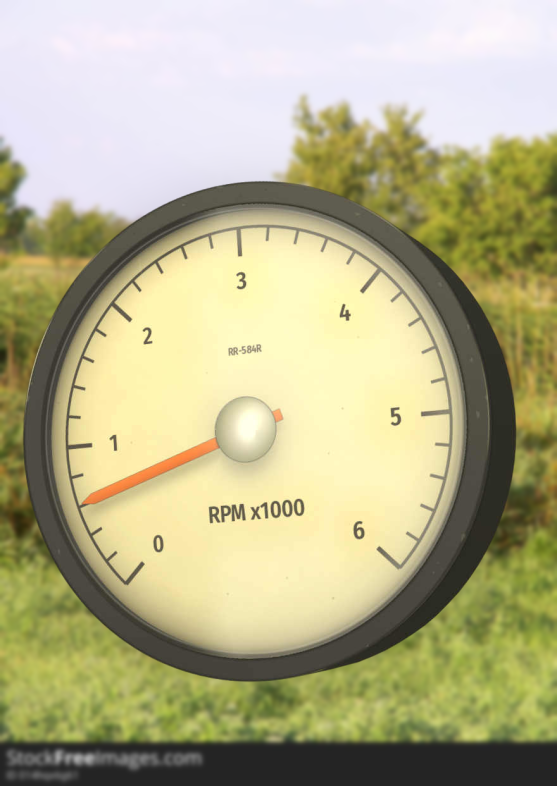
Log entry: 600 rpm
